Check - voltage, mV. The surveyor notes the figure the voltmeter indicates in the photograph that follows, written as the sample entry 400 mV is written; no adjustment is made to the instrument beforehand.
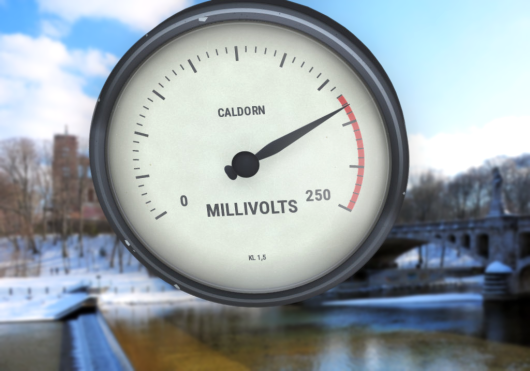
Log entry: 190 mV
